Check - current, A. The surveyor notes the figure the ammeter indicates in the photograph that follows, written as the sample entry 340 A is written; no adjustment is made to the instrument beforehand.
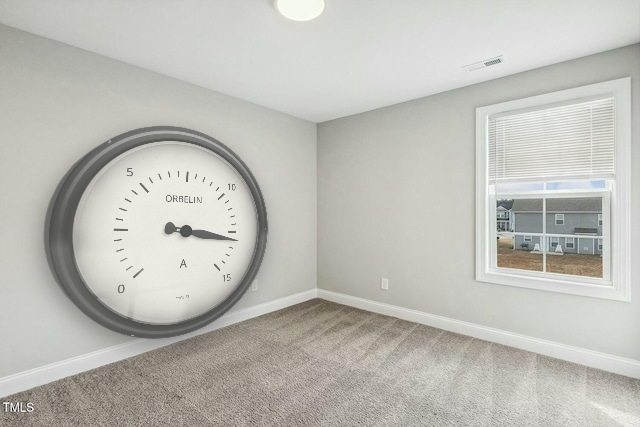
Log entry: 13 A
